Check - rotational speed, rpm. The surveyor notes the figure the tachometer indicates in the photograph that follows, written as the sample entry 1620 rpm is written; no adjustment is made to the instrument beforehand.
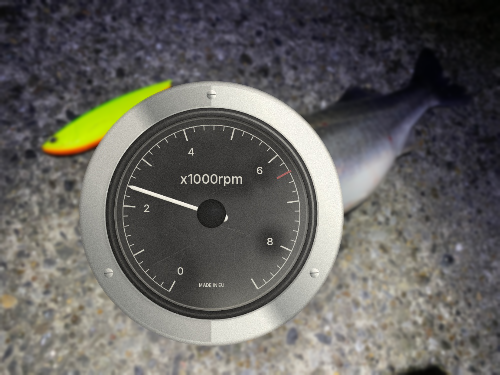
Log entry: 2400 rpm
